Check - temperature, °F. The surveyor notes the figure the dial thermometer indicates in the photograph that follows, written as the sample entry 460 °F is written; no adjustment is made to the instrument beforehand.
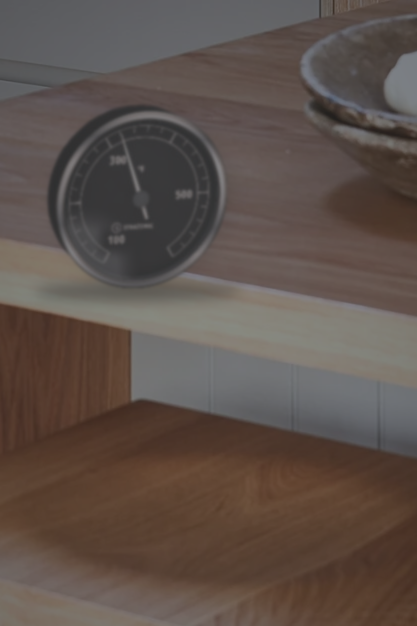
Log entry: 320 °F
